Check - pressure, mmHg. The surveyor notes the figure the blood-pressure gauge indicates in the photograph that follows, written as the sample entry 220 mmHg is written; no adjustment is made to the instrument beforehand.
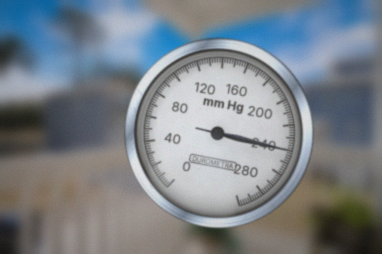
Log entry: 240 mmHg
